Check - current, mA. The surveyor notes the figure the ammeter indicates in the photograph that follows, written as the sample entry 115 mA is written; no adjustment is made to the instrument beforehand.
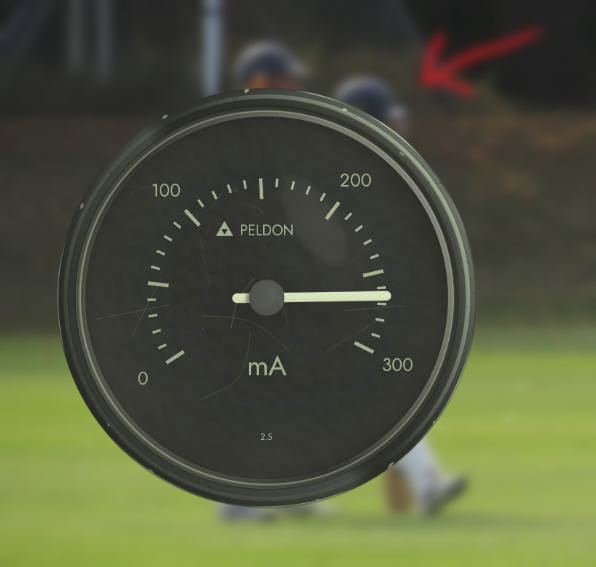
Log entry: 265 mA
